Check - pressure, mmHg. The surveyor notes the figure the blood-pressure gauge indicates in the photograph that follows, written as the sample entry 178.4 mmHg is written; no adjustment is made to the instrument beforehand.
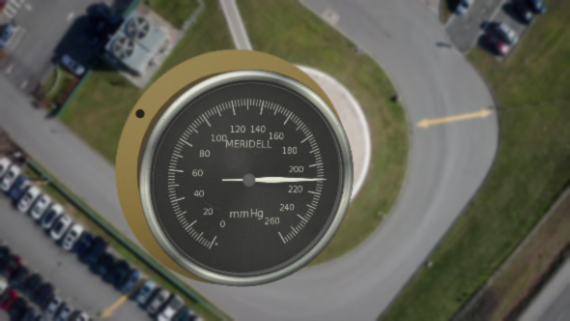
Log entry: 210 mmHg
